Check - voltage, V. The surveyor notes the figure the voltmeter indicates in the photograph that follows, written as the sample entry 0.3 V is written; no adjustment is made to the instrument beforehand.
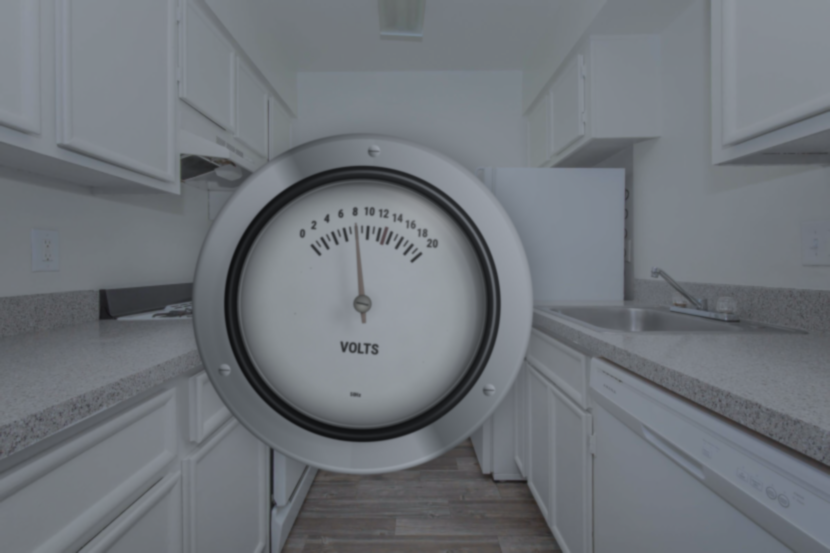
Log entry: 8 V
